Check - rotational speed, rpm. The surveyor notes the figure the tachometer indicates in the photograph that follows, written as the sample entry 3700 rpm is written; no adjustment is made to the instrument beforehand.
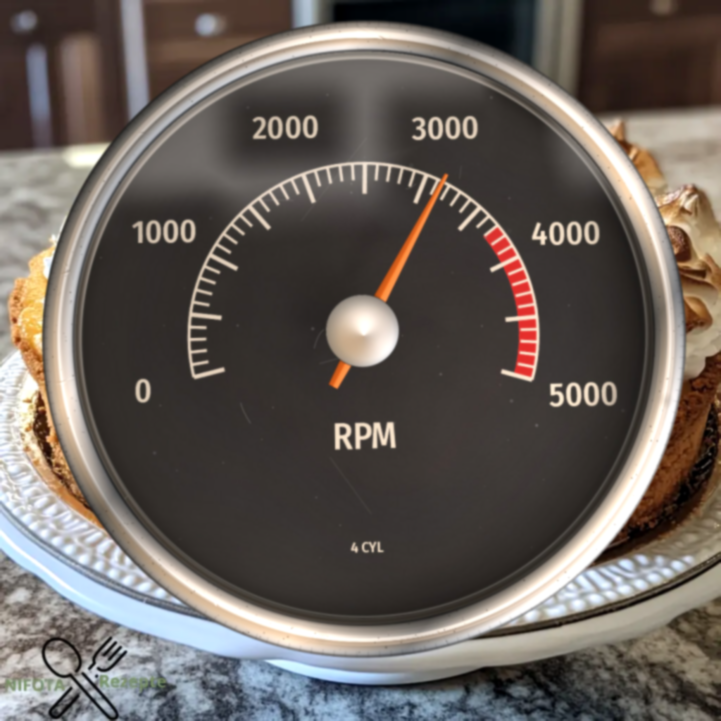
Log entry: 3150 rpm
